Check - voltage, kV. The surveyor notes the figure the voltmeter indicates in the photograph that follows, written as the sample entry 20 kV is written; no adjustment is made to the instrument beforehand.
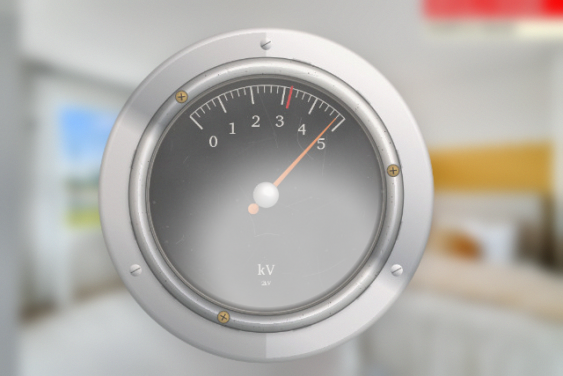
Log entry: 4.8 kV
